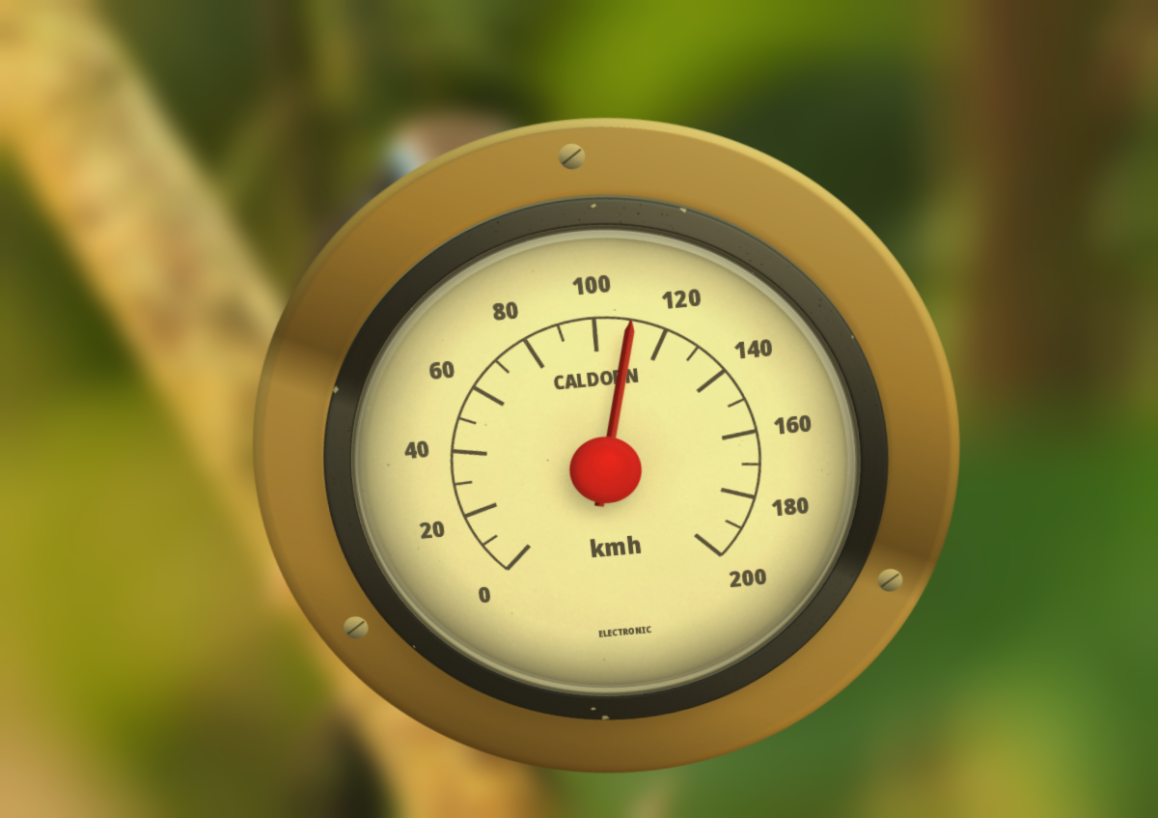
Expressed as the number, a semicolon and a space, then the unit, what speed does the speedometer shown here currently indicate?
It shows 110; km/h
